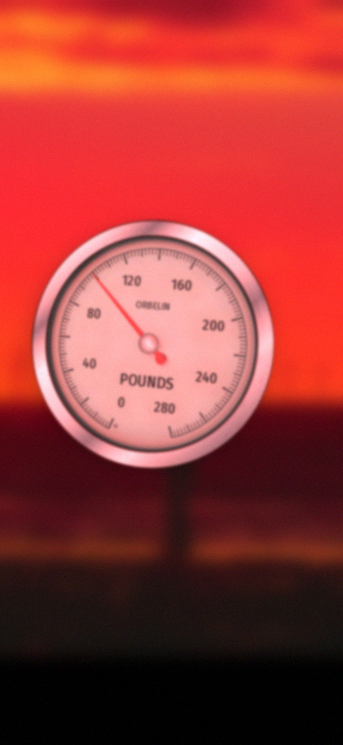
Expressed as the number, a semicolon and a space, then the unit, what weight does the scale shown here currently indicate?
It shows 100; lb
